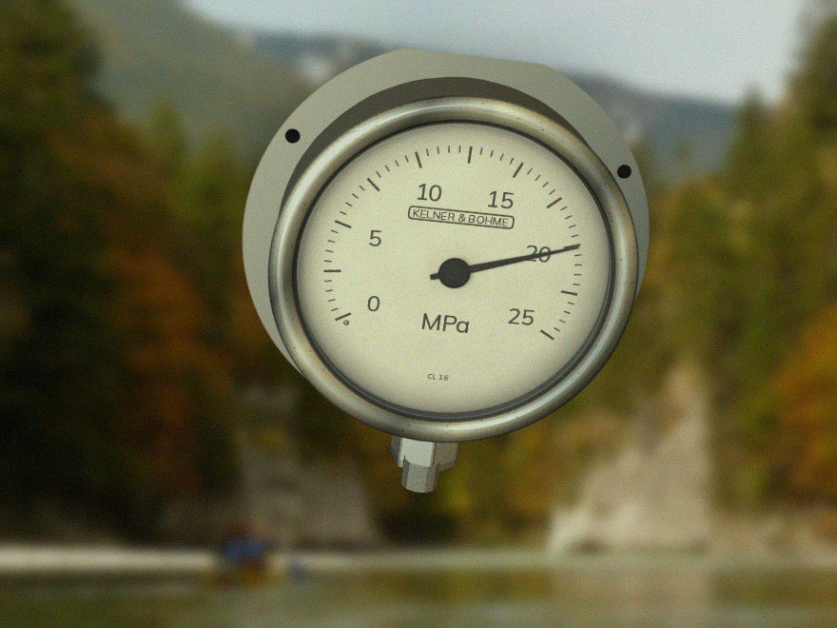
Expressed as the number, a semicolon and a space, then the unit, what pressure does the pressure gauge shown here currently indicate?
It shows 20; MPa
